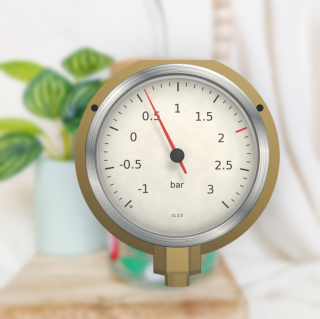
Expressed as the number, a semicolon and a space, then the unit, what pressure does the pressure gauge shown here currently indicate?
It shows 0.6; bar
